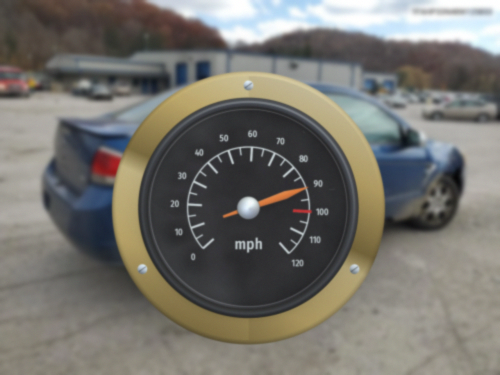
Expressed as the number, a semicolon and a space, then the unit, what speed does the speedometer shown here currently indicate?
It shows 90; mph
